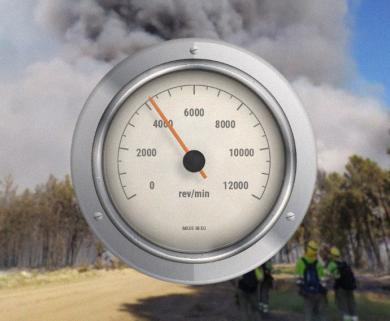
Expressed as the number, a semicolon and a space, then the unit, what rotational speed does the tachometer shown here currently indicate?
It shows 4250; rpm
